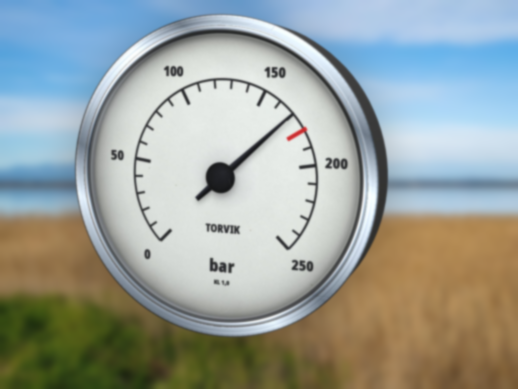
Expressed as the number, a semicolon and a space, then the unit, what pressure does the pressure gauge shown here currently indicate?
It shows 170; bar
